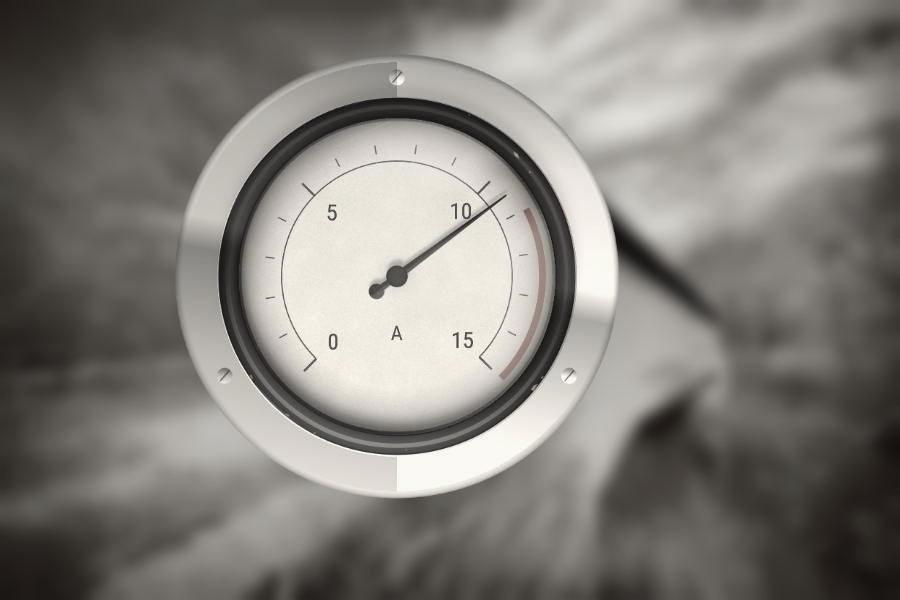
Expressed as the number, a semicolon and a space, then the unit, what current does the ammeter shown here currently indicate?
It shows 10.5; A
